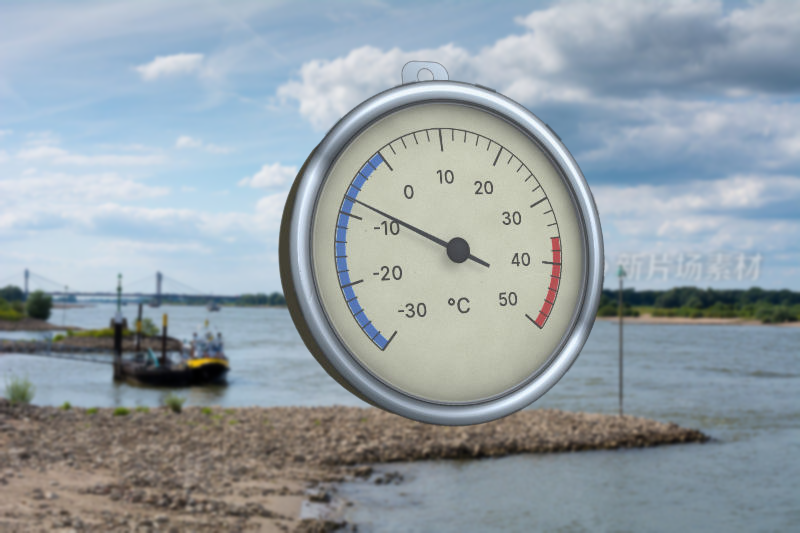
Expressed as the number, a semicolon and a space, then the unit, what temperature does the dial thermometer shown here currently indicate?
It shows -8; °C
